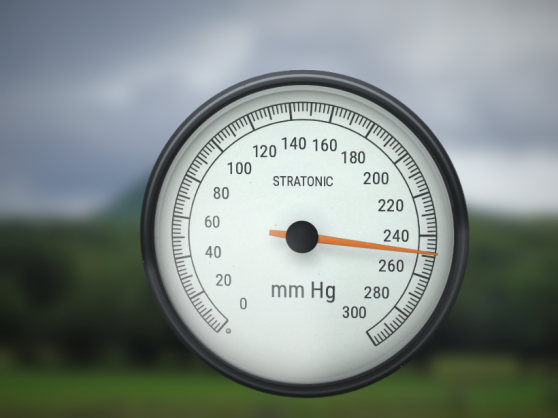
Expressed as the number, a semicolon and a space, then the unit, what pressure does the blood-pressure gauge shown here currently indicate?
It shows 248; mmHg
